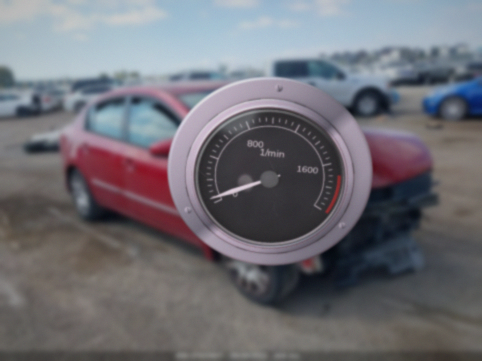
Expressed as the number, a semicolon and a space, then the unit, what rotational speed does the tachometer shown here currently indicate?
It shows 50; rpm
